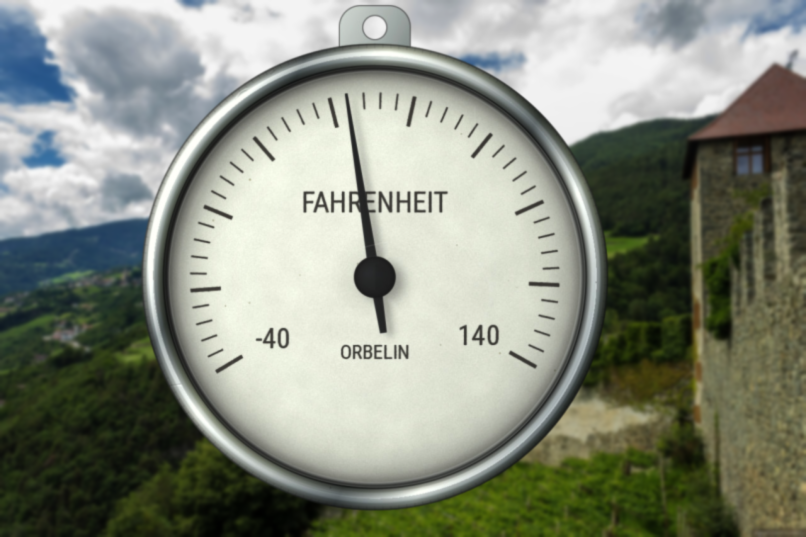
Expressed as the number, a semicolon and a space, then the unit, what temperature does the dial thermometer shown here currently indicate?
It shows 44; °F
